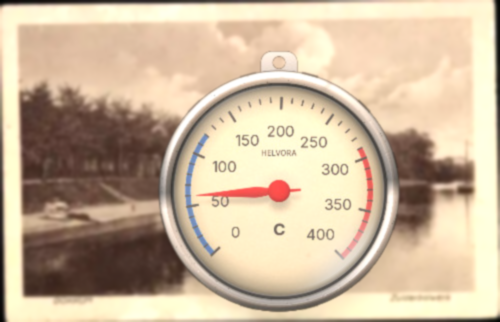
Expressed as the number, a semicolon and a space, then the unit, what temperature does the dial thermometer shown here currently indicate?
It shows 60; °C
